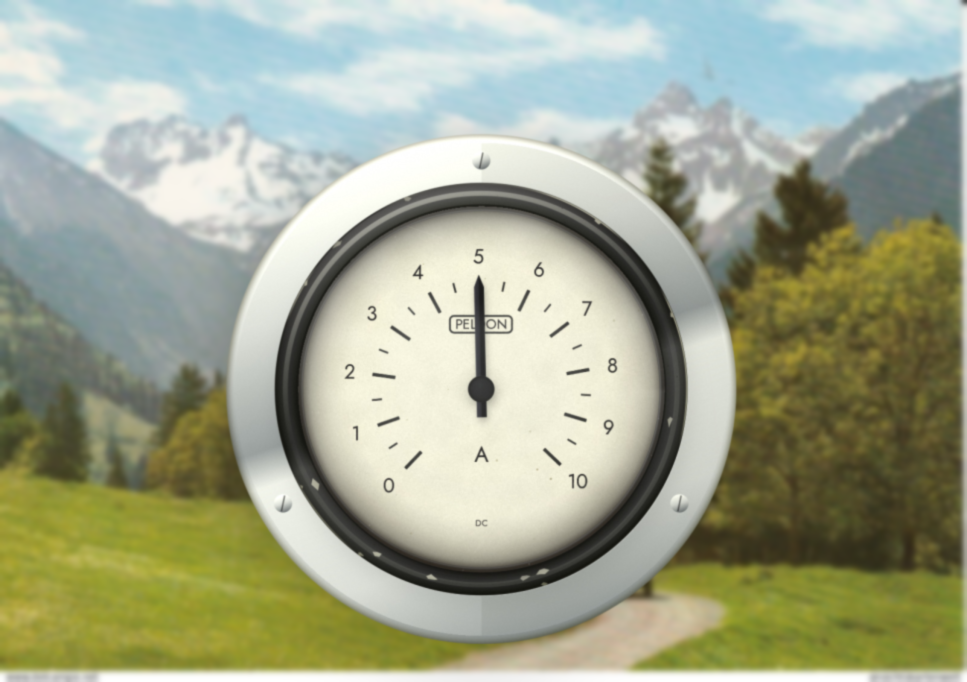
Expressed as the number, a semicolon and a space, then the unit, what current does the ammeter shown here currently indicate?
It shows 5; A
